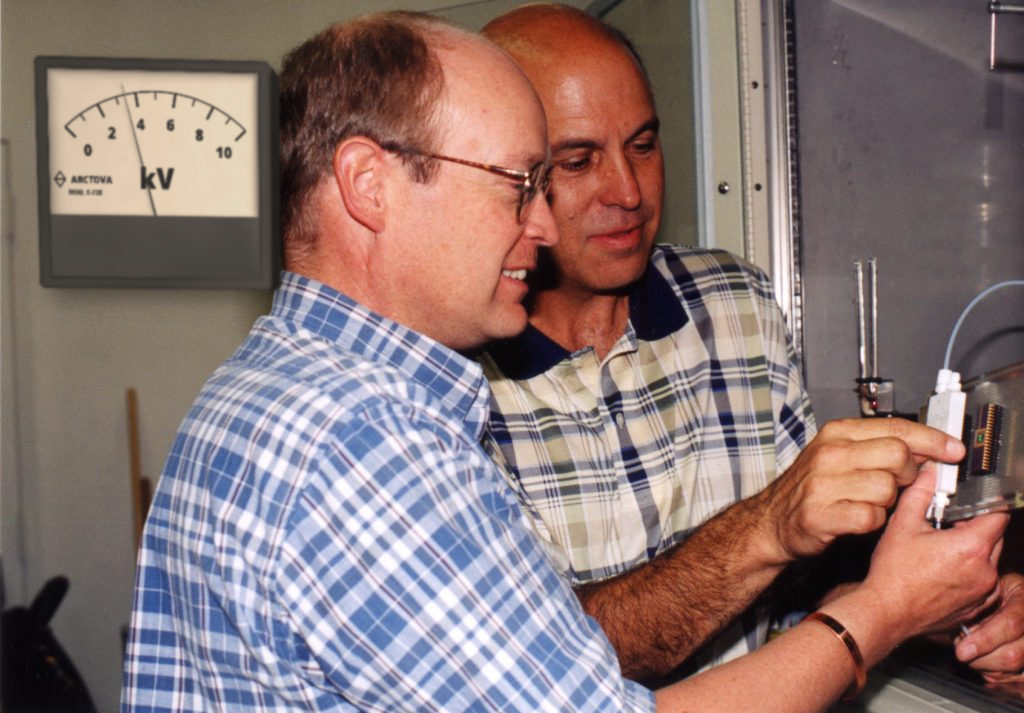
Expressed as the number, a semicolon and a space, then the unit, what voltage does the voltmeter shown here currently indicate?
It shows 3.5; kV
